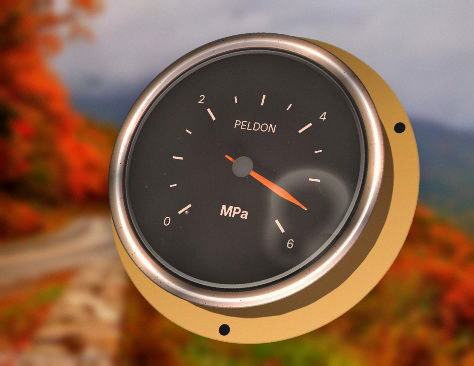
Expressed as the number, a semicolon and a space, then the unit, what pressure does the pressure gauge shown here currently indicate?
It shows 5.5; MPa
